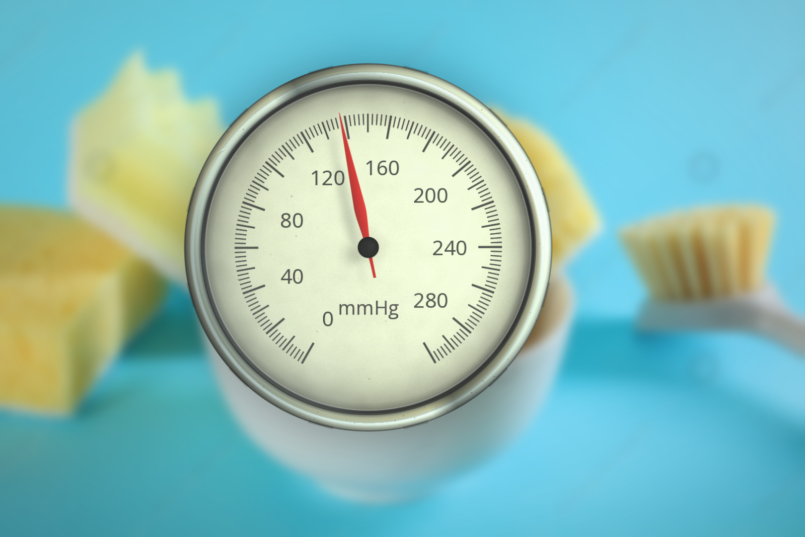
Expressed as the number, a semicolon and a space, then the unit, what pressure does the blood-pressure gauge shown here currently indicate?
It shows 138; mmHg
